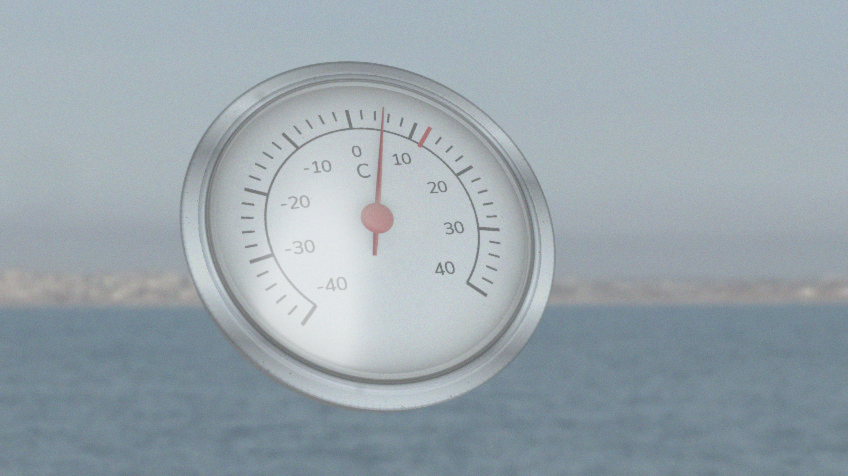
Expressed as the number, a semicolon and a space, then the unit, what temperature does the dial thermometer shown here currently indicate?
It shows 5; °C
